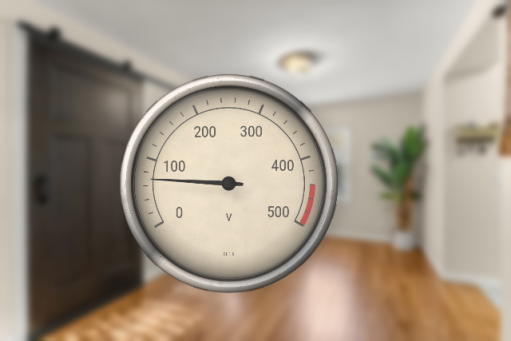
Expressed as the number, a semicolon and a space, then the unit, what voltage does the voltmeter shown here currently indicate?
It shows 70; V
